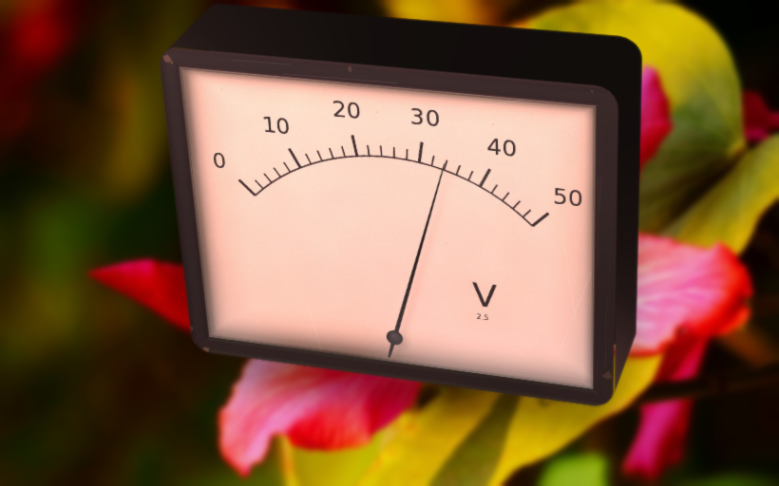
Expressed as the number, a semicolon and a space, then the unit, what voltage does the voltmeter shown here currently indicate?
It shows 34; V
